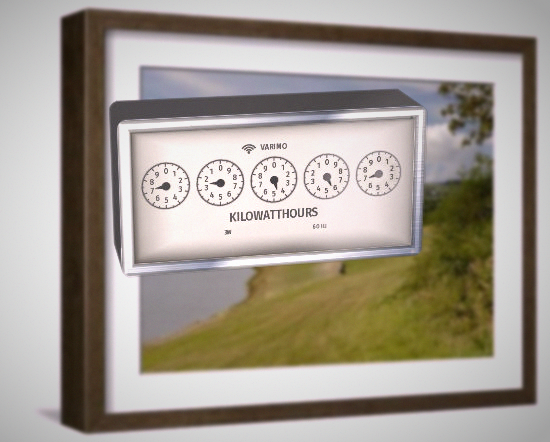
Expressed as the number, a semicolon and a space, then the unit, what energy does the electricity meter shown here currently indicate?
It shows 72457; kWh
